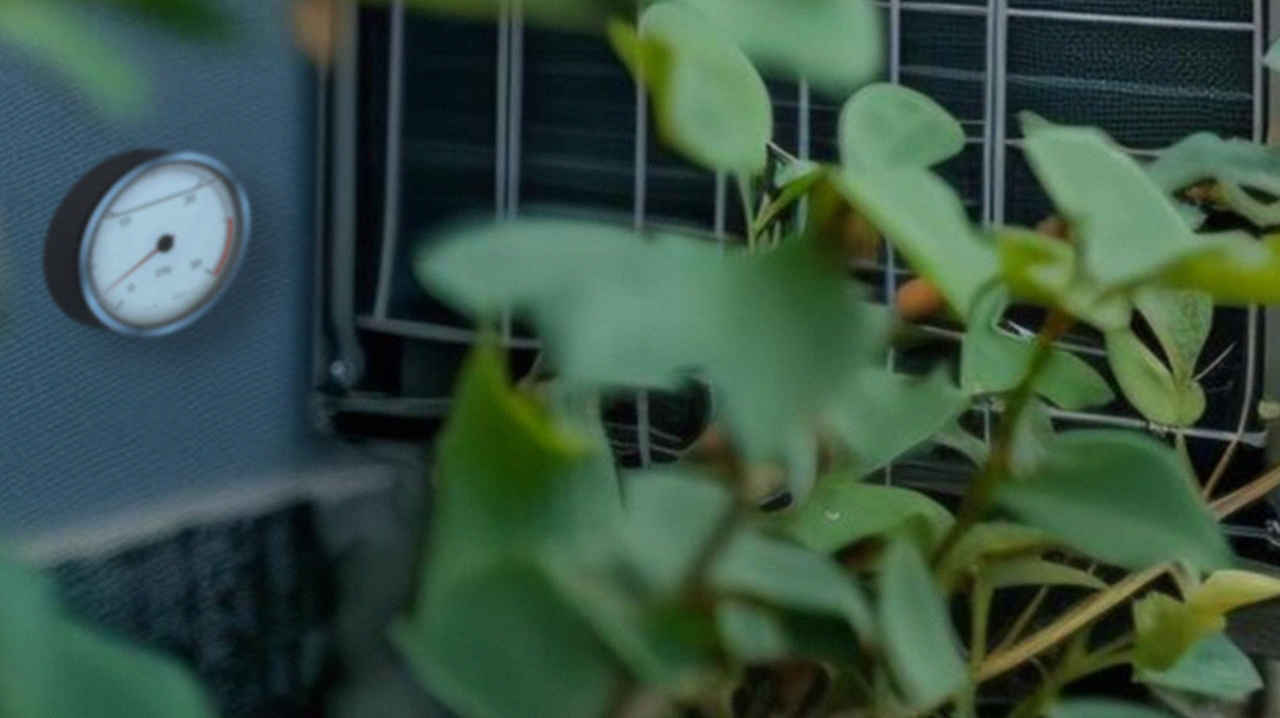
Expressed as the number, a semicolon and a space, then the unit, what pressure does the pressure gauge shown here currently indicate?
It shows 2.5; psi
